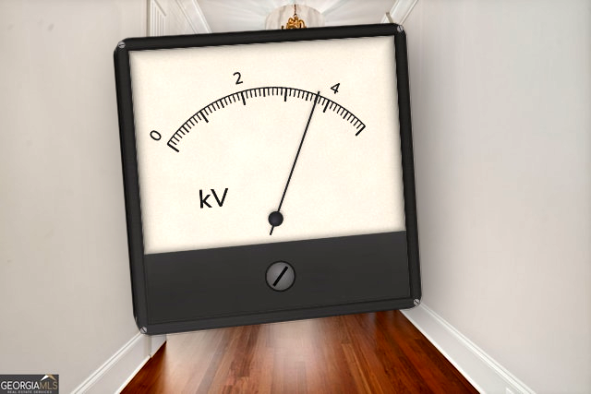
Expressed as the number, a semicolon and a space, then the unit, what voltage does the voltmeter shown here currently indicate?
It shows 3.7; kV
